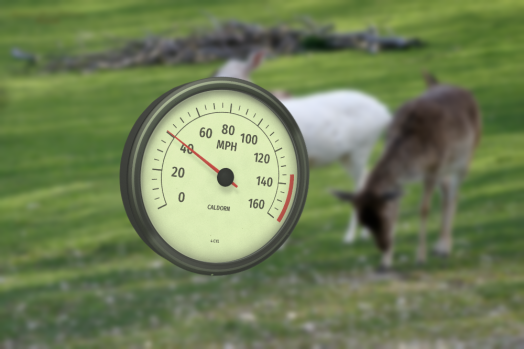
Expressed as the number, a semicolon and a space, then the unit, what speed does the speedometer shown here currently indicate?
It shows 40; mph
